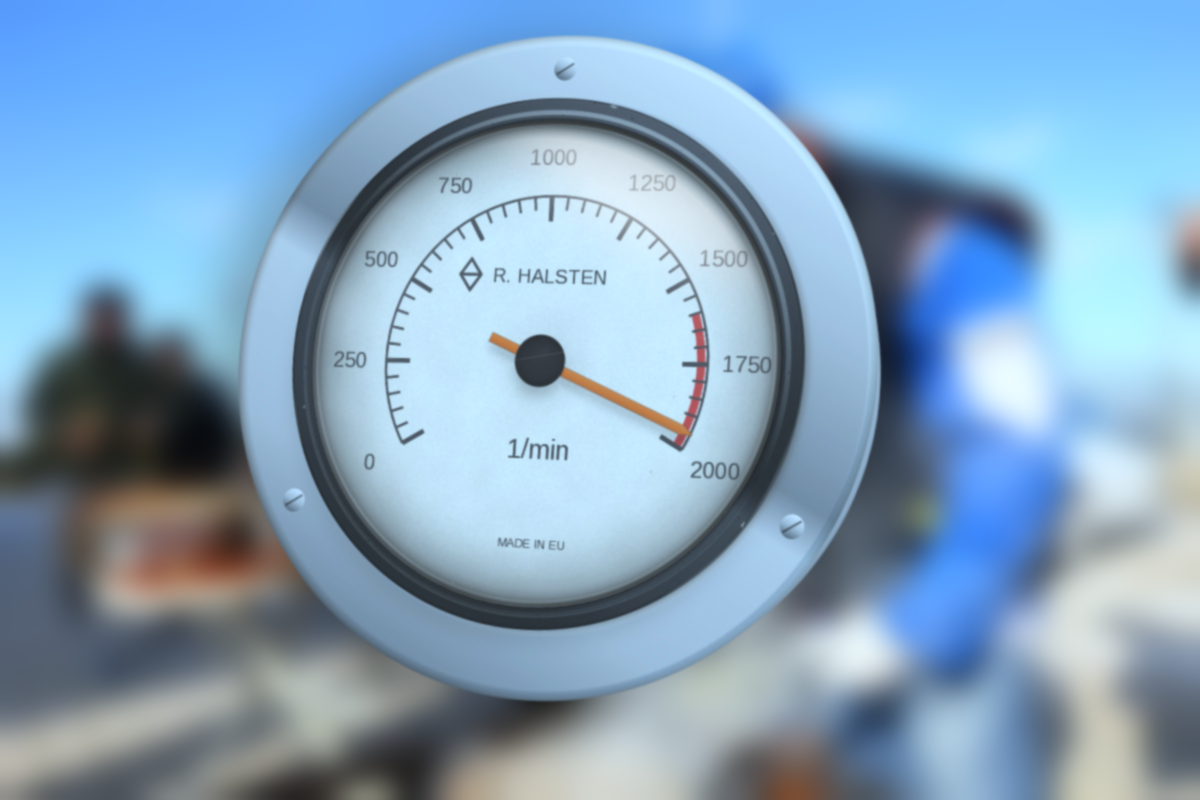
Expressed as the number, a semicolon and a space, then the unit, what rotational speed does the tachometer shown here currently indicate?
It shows 1950; rpm
